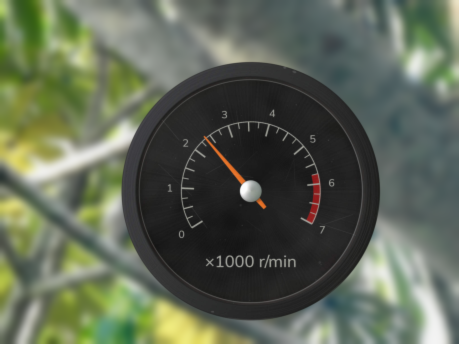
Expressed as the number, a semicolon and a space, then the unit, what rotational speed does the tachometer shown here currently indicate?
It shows 2375; rpm
